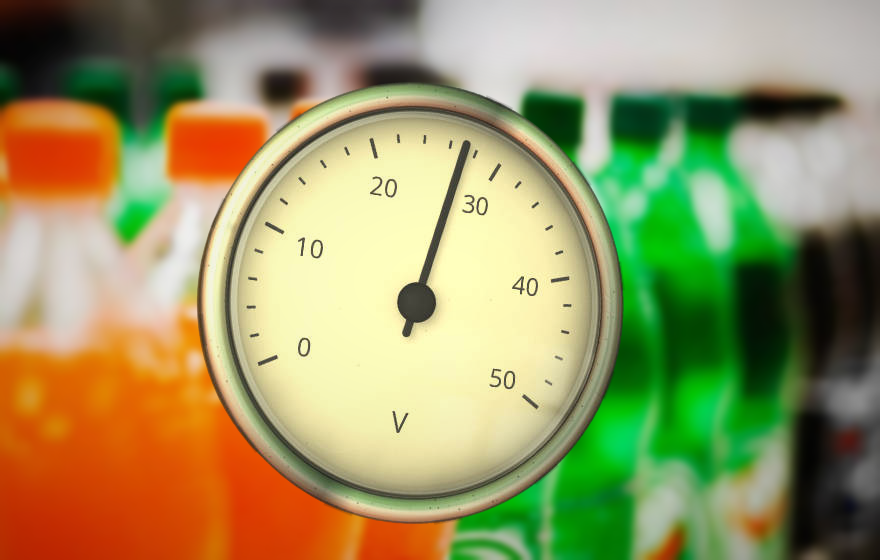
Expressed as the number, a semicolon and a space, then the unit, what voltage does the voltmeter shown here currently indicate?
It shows 27; V
